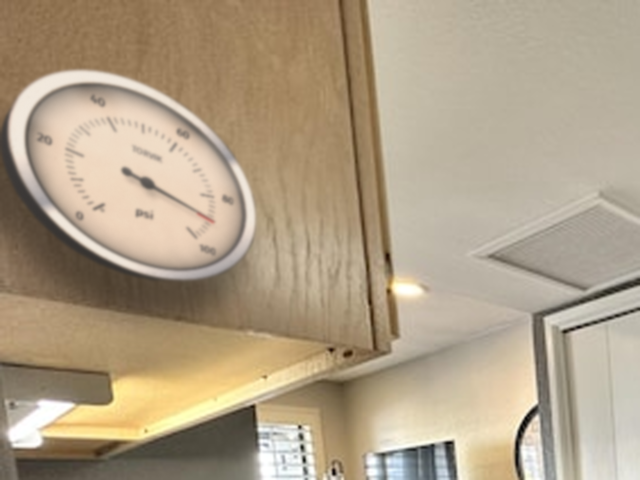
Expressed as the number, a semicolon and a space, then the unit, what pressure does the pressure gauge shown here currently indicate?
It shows 90; psi
